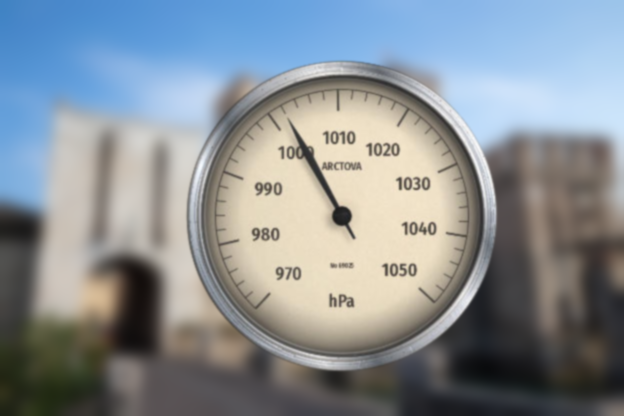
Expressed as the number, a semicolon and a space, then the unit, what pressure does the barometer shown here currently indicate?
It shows 1002; hPa
